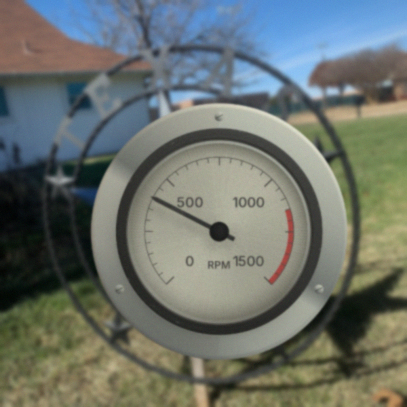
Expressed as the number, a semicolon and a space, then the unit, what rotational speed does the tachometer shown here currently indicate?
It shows 400; rpm
